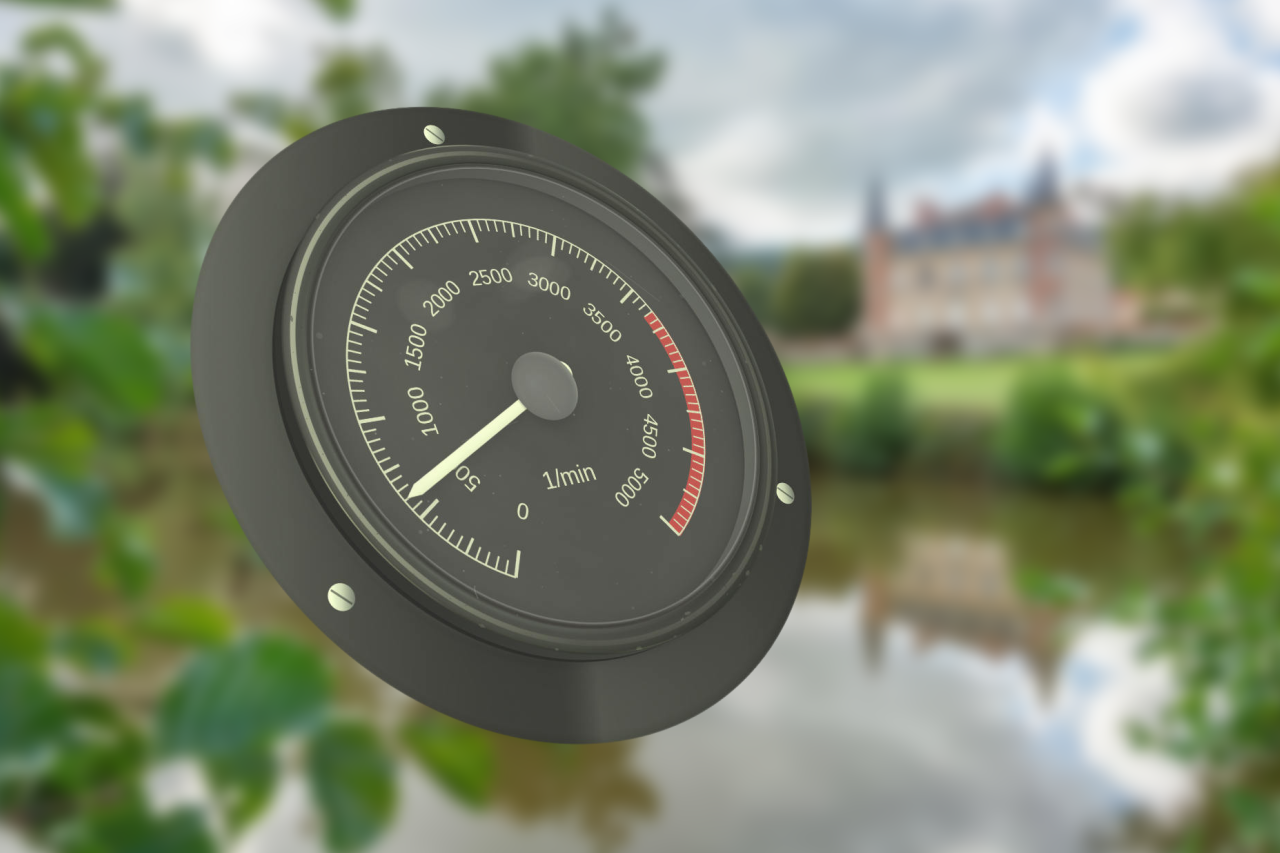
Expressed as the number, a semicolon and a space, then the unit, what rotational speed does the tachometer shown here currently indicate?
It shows 600; rpm
